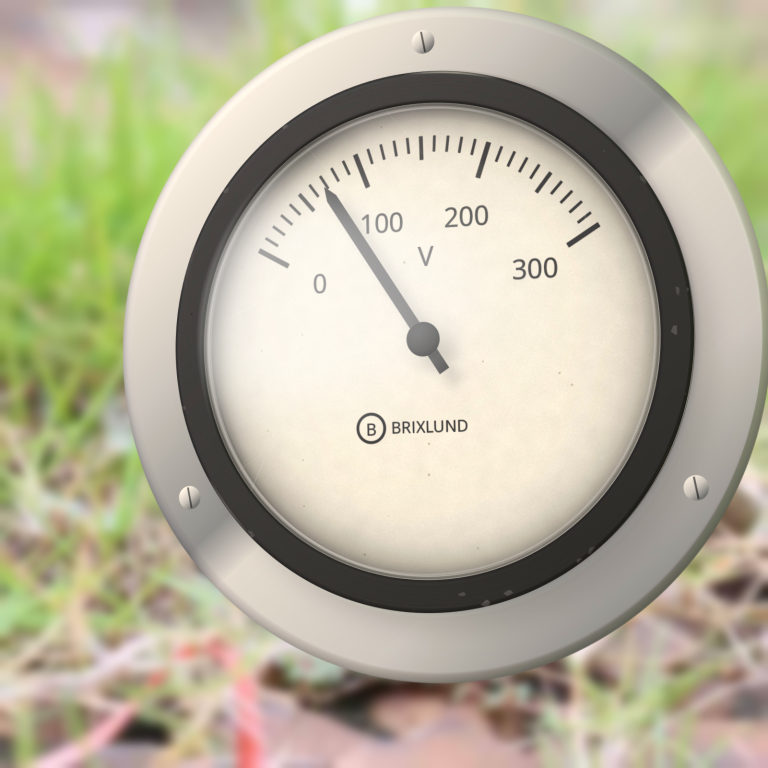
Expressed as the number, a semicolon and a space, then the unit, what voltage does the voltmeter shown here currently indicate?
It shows 70; V
